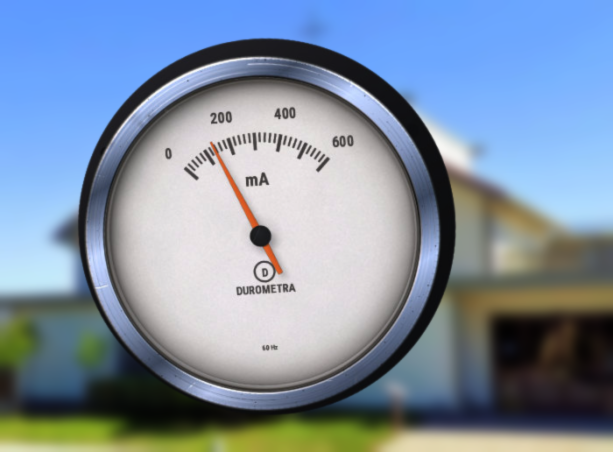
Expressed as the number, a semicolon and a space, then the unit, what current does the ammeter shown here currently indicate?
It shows 140; mA
